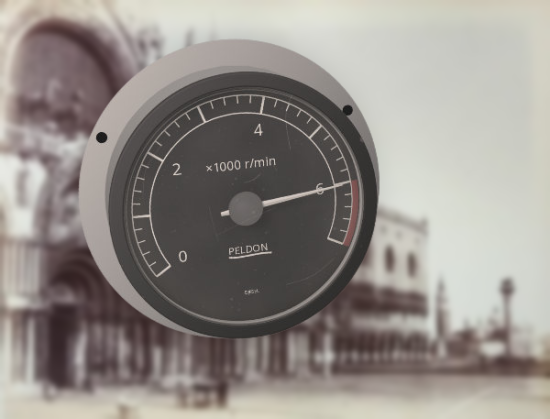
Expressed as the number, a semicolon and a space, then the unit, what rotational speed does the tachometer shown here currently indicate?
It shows 6000; rpm
